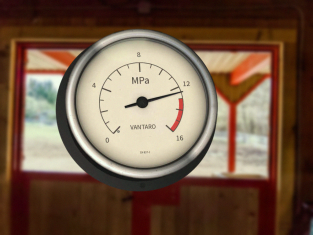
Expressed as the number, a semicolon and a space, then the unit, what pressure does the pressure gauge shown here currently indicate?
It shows 12.5; MPa
